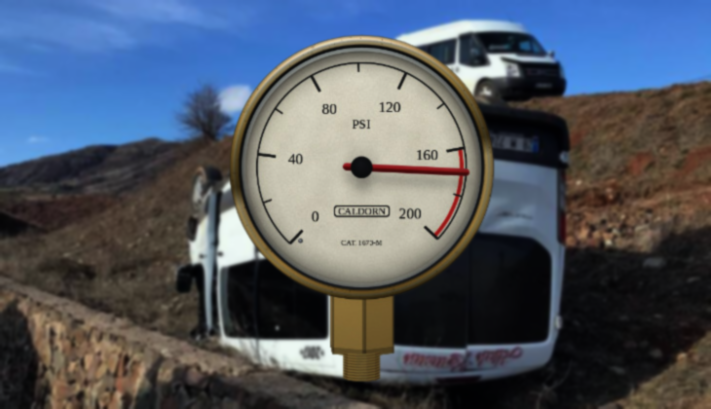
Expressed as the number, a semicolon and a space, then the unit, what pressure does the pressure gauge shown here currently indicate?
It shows 170; psi
